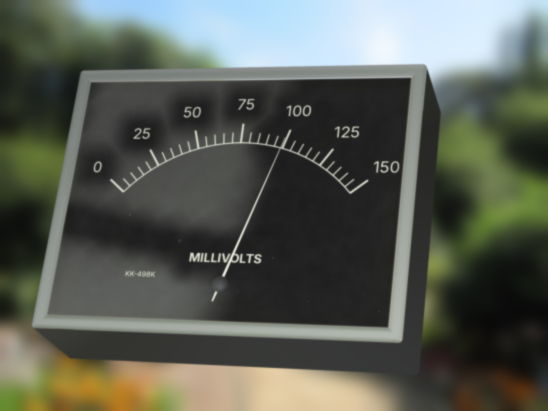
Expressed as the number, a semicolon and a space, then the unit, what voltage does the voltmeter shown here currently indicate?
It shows 100; mV
